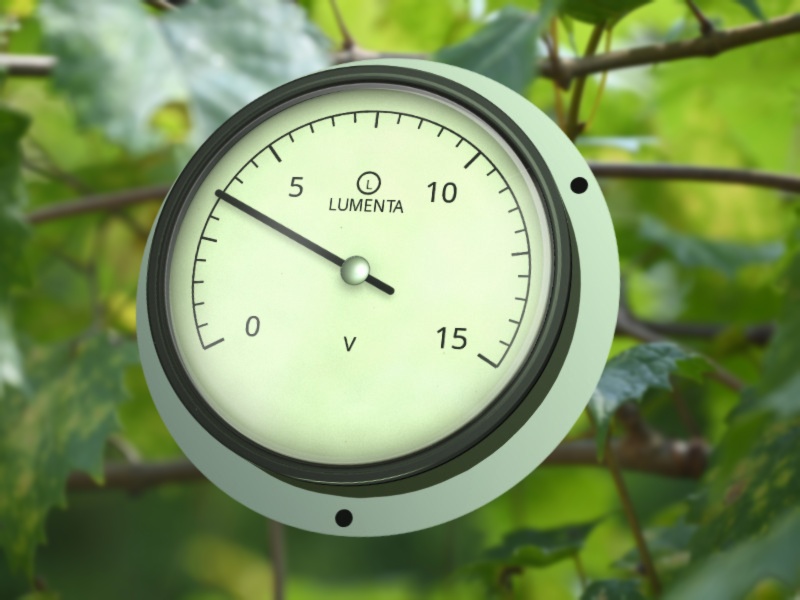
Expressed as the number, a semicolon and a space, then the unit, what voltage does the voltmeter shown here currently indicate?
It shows 3.5; V
